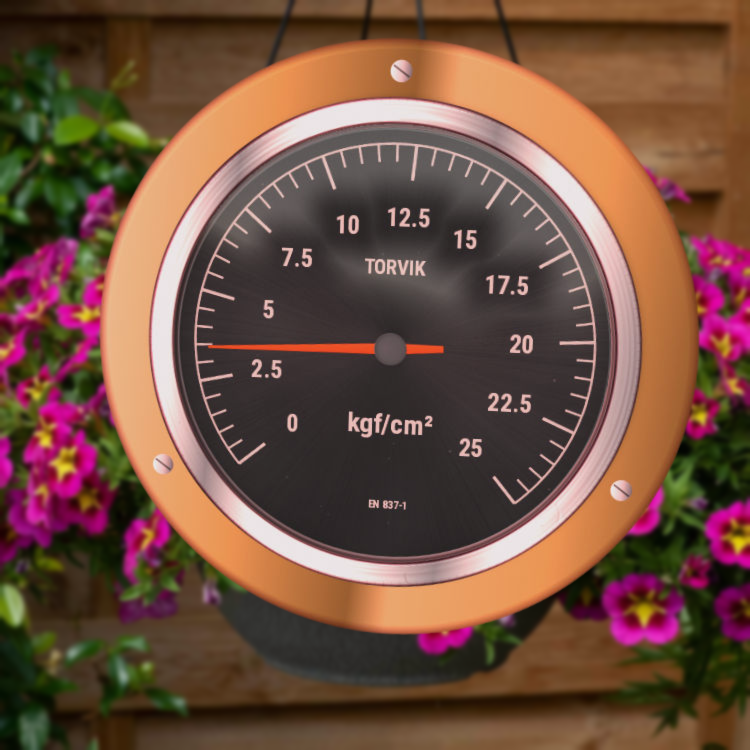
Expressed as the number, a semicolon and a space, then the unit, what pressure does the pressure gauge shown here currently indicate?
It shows 3.5; kg/cm²
